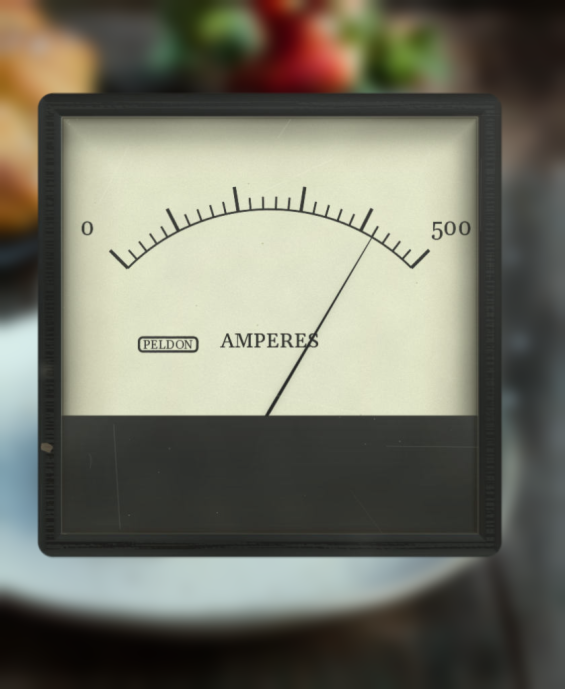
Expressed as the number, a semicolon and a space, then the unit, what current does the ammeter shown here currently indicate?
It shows 420; A
